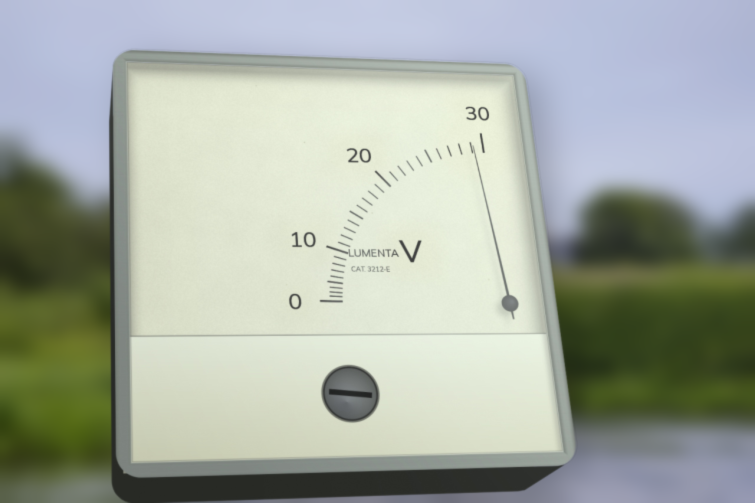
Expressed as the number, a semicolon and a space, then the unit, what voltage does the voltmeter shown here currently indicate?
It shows 29; V
